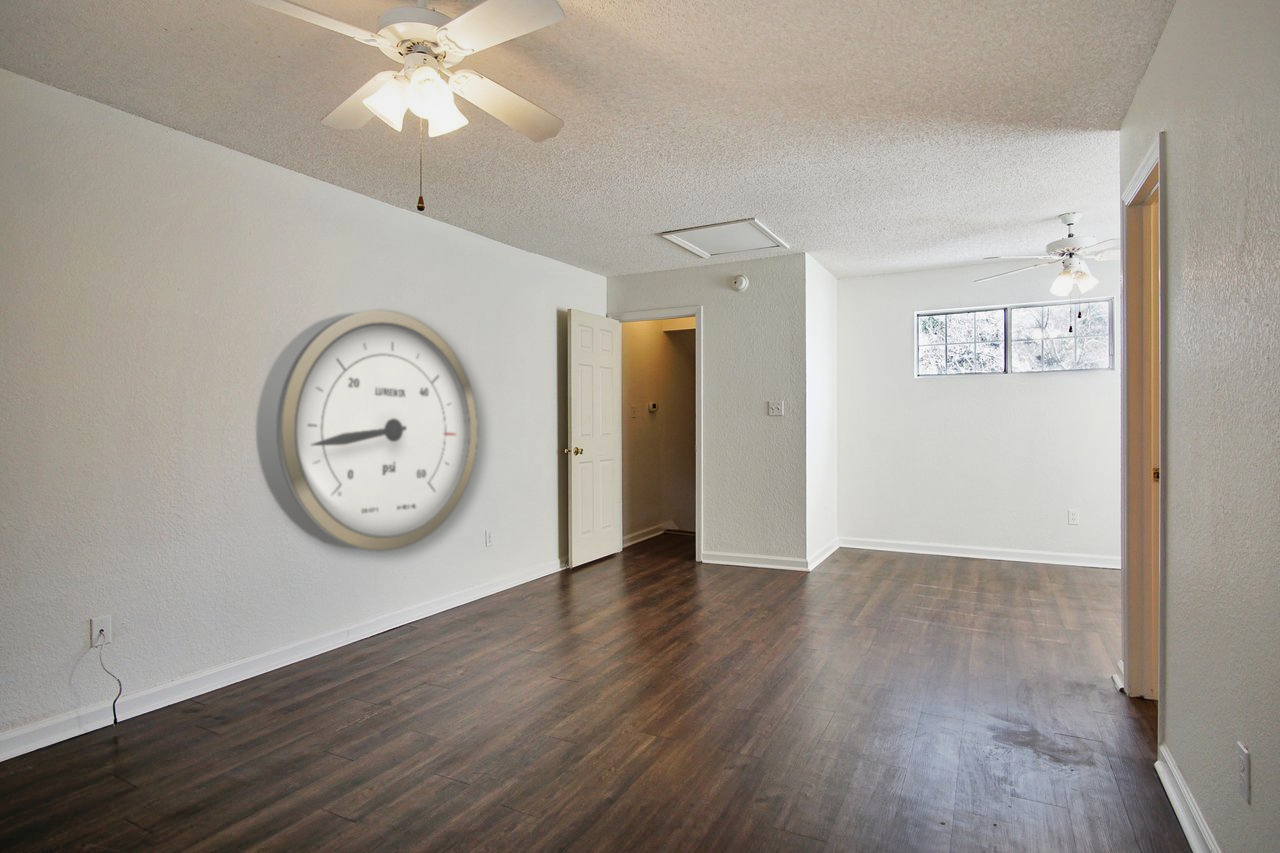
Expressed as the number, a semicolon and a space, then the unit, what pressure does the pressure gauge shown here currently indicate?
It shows 7.5; psi
